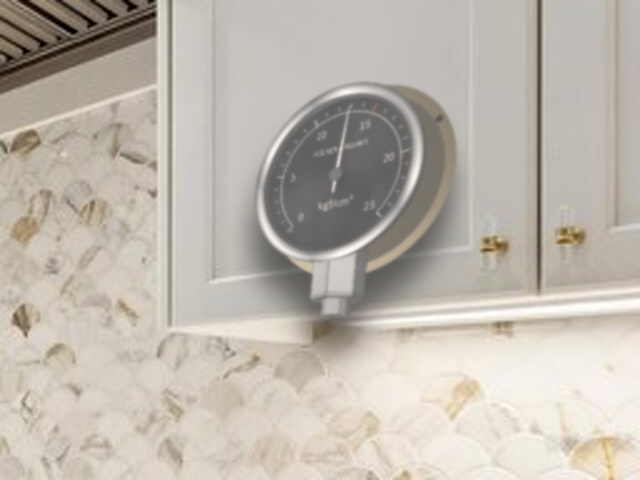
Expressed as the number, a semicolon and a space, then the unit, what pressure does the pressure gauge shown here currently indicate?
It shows 13; kg/cm²
